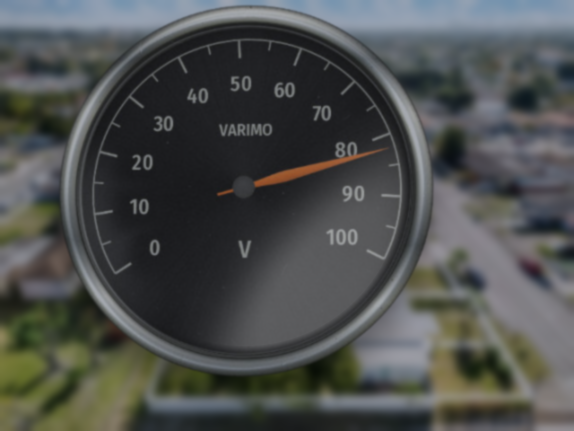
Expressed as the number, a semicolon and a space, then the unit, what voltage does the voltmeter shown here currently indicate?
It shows 82.5; V
